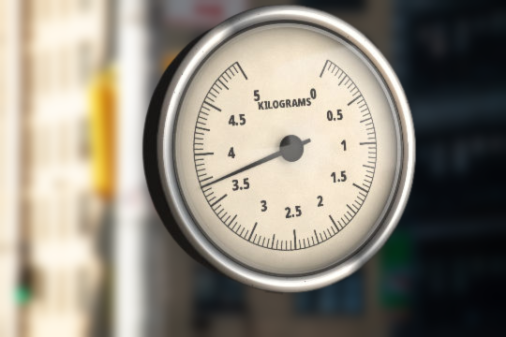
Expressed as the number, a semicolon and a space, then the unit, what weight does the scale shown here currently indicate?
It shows 3.7; kg
